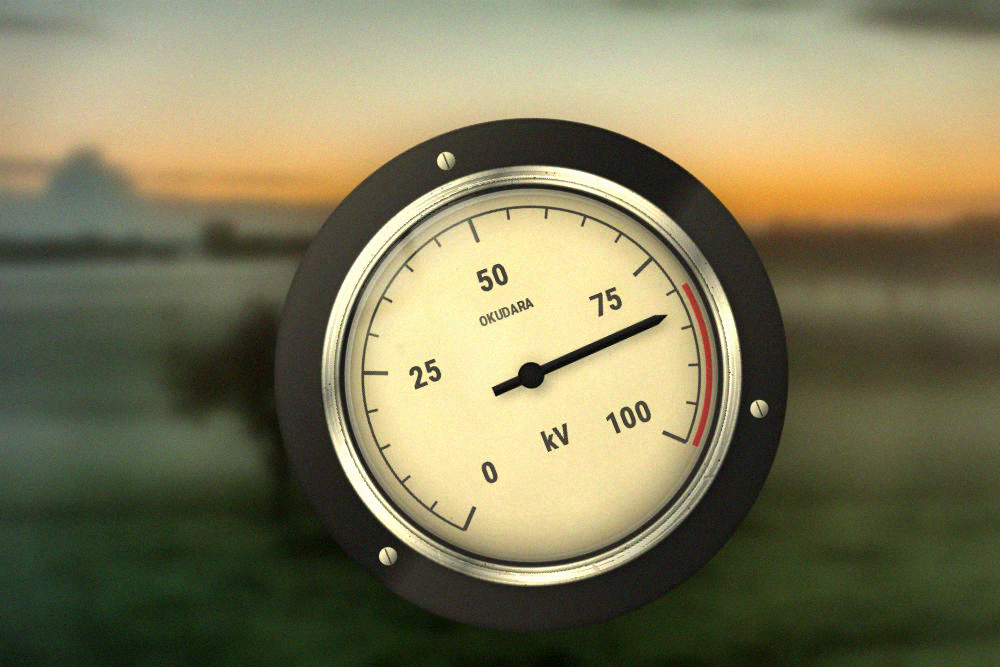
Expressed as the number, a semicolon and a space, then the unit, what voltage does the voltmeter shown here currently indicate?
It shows 82.5; kV
